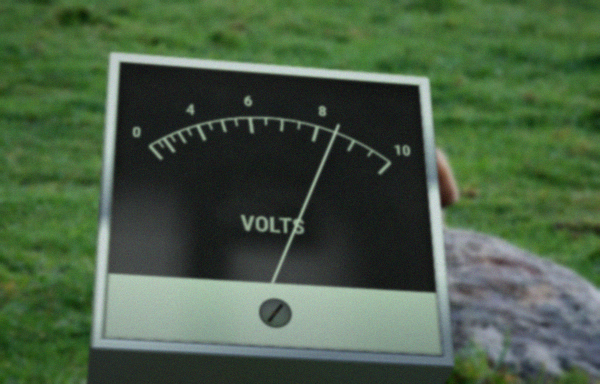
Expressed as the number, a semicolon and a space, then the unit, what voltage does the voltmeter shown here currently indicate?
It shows 8.5; V
